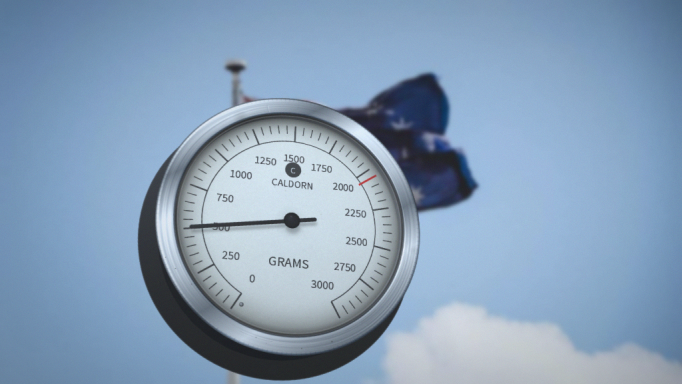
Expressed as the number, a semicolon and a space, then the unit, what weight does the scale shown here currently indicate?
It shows 500; g
